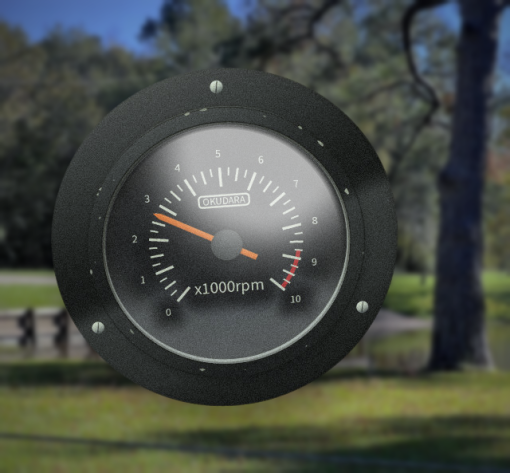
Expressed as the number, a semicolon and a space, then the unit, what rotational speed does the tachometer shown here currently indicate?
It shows 2750; rpm
